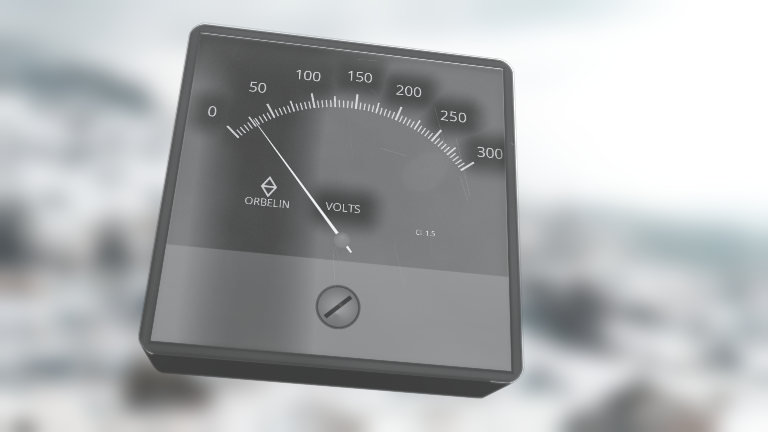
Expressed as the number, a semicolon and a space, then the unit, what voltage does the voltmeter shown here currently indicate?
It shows 25; V
